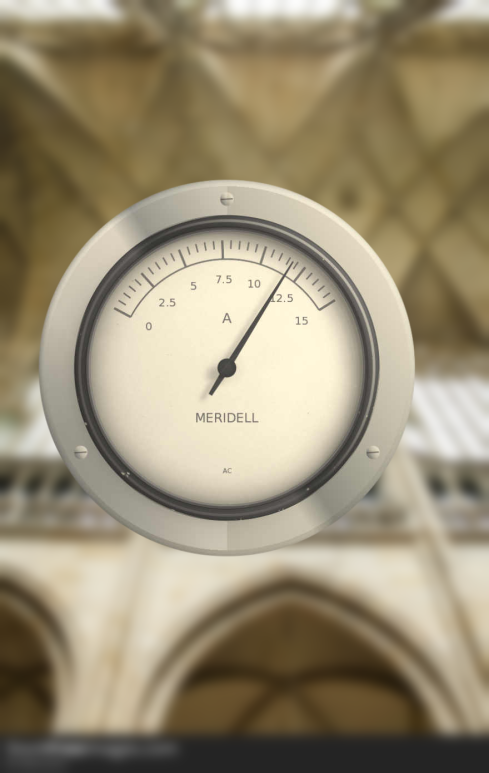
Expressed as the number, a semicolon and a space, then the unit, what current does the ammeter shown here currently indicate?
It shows 11.75; A
